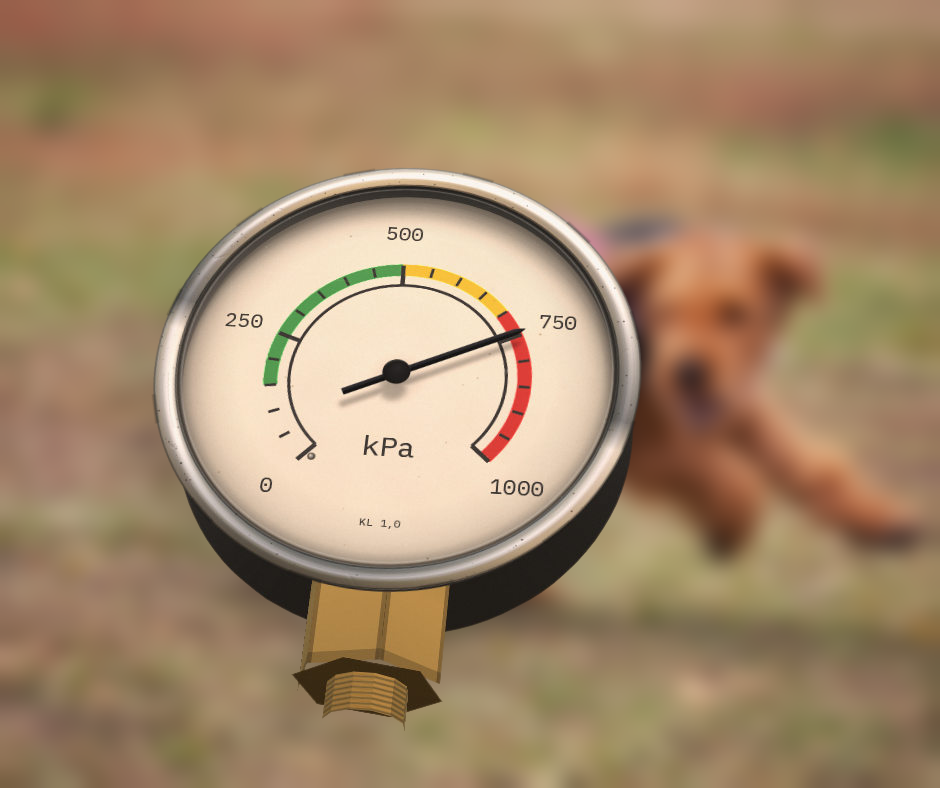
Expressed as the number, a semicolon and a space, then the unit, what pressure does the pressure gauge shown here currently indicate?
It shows 750; kPa
